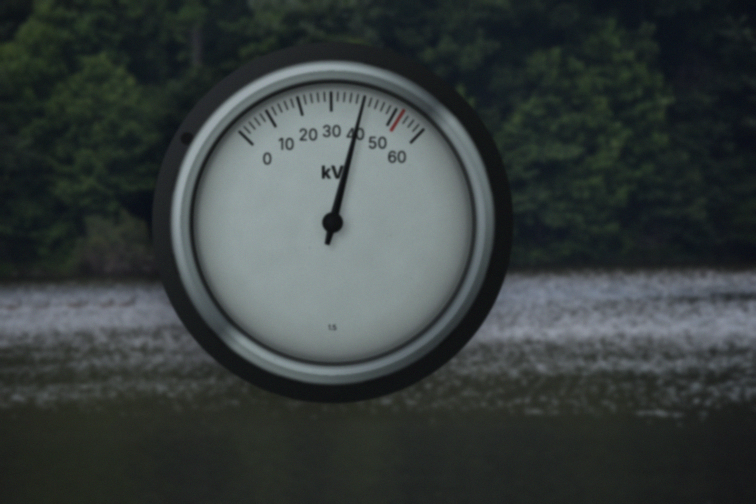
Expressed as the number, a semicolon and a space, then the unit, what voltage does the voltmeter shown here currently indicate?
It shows 40; kV
